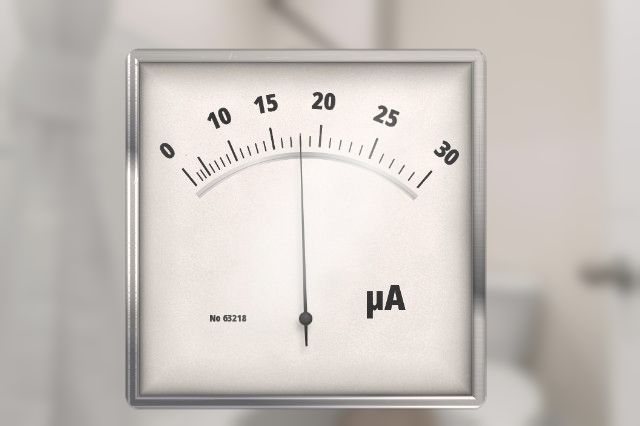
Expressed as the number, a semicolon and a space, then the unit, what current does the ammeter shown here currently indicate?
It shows 18; µA
